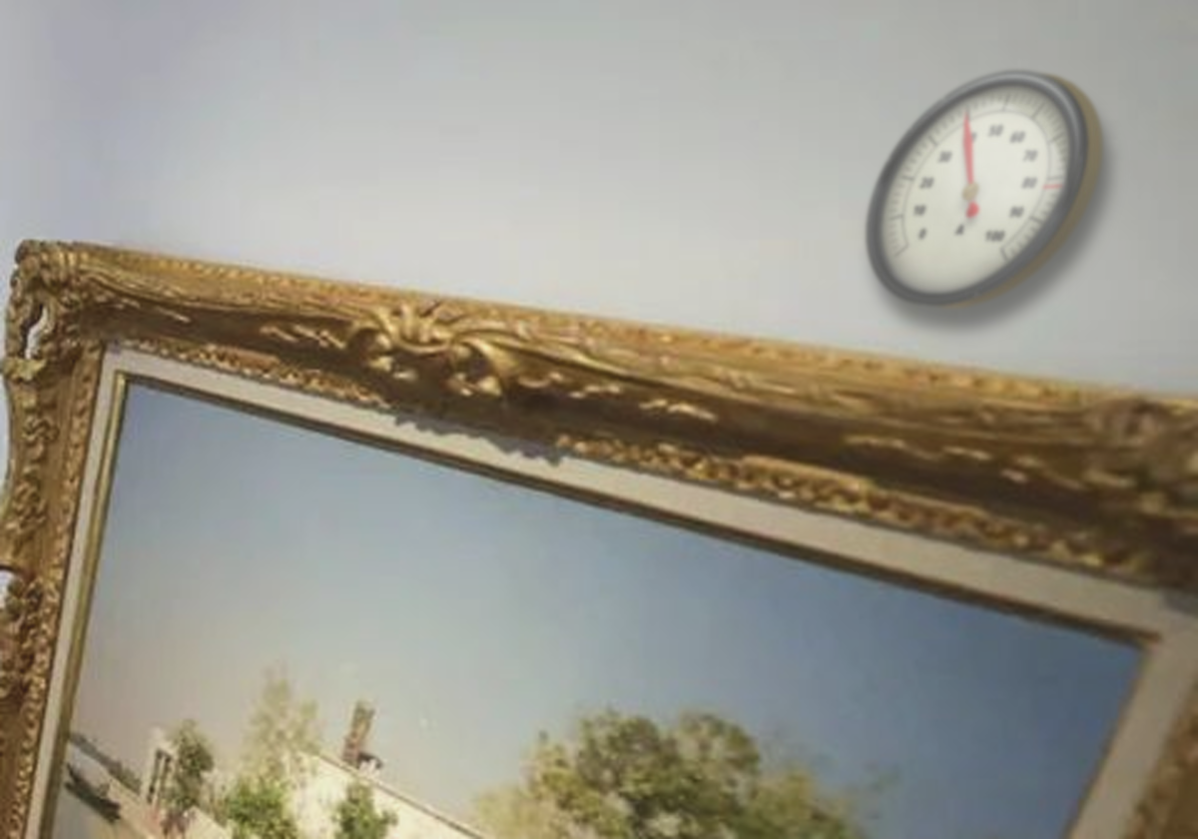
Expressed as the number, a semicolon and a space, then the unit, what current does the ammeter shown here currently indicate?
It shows 40; A
